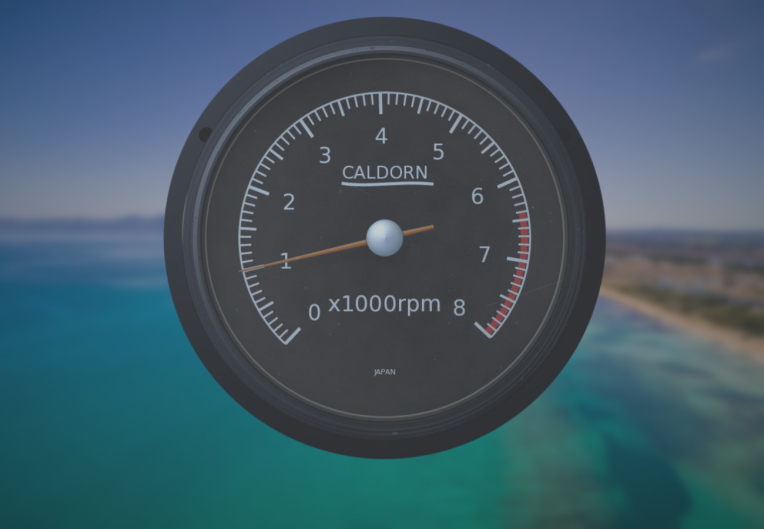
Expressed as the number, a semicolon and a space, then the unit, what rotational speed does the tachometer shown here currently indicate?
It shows 1000; rpm
